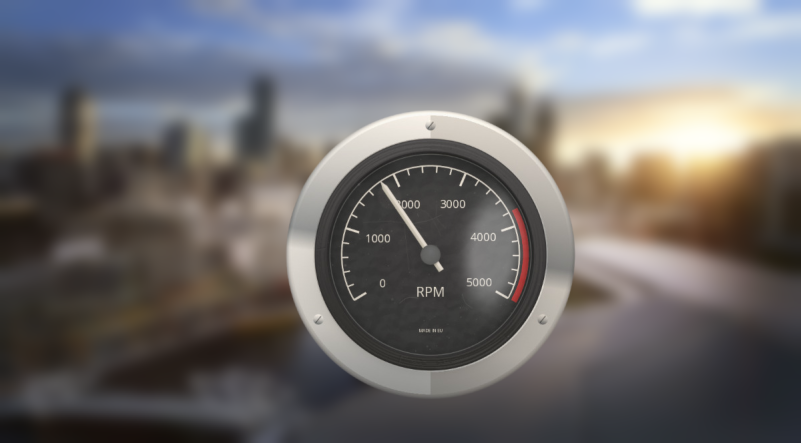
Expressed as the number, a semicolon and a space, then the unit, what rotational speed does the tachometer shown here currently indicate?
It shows 1800; rpm
